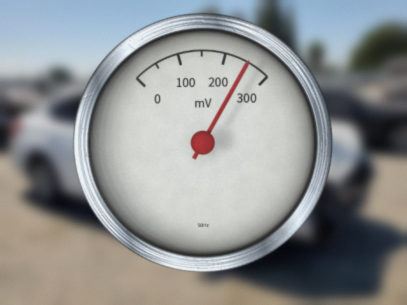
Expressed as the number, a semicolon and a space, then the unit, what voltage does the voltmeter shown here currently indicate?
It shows 250; mV
